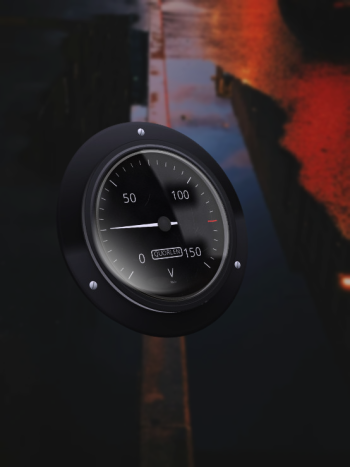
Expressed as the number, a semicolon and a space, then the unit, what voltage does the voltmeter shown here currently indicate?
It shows 25; V
